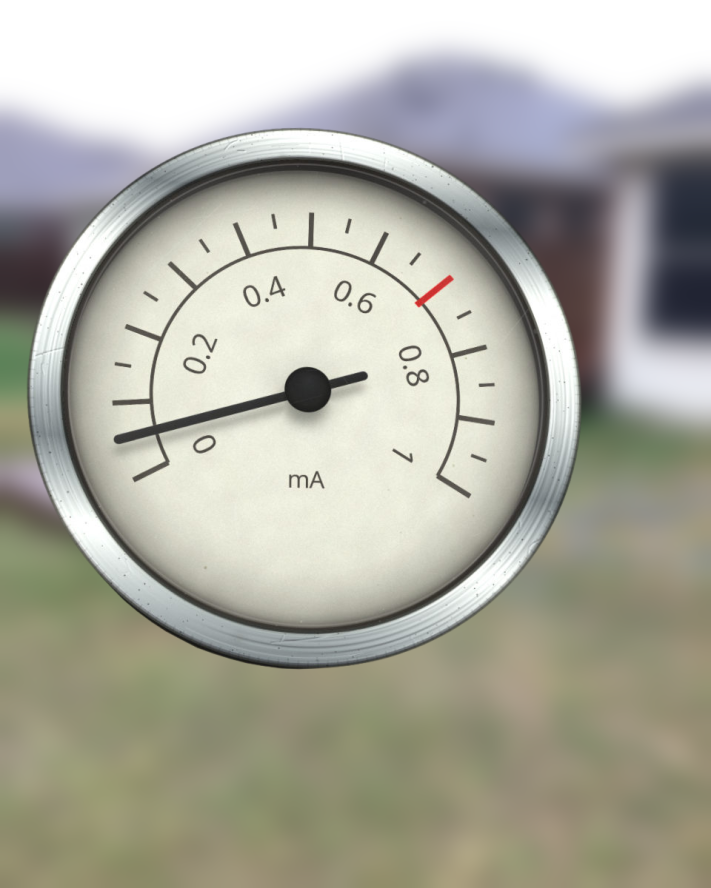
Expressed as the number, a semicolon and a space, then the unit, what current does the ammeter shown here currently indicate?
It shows 0.05; mA
